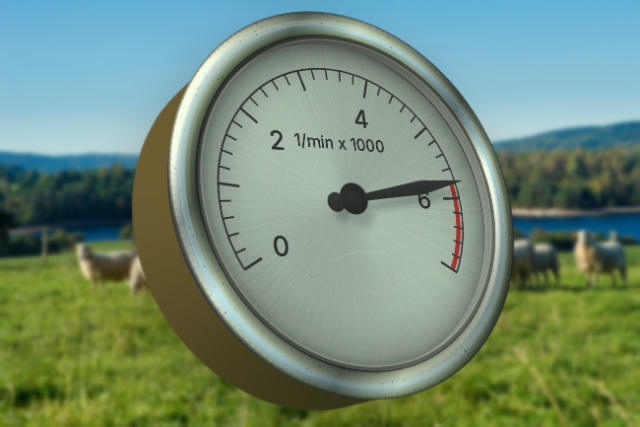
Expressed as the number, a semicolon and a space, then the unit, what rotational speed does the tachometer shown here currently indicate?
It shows 5800; rpm
